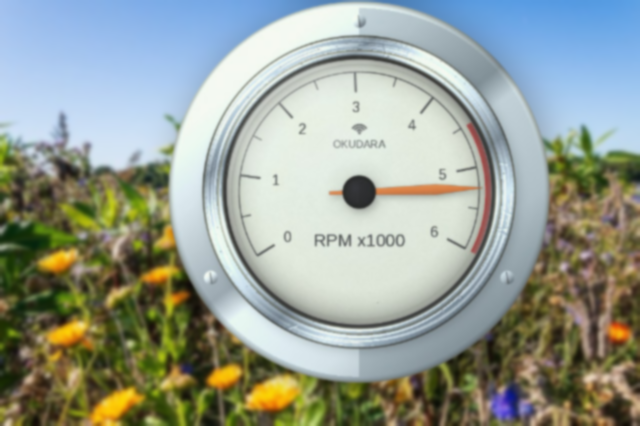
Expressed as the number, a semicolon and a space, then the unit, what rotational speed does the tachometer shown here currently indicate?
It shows 5250; rpm
